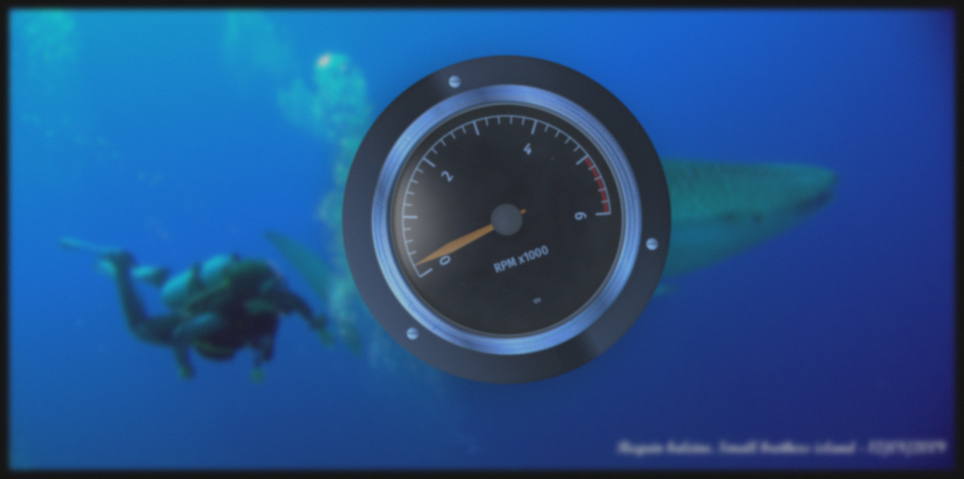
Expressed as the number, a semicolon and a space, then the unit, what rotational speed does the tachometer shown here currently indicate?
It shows 200; rpm
